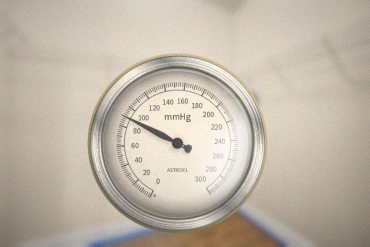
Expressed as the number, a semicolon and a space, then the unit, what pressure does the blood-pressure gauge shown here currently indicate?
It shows 90; mmHg
